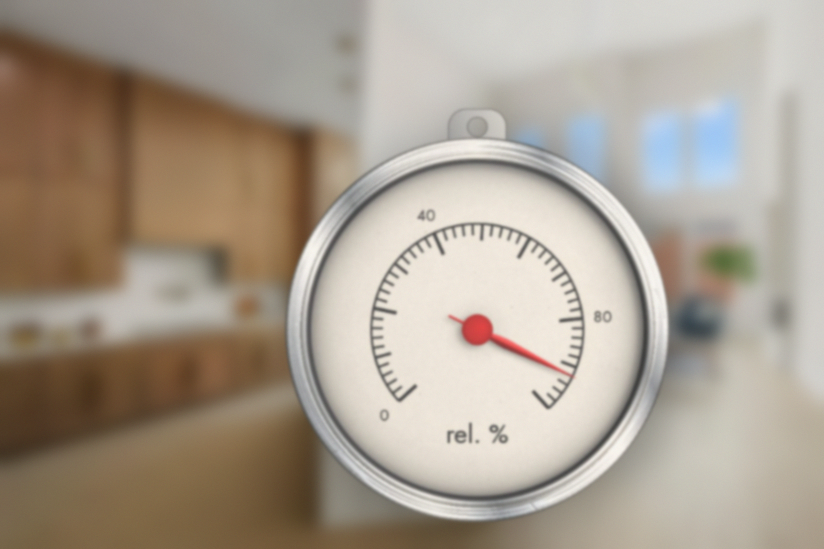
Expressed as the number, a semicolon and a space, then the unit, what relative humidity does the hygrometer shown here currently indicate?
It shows 92; %
